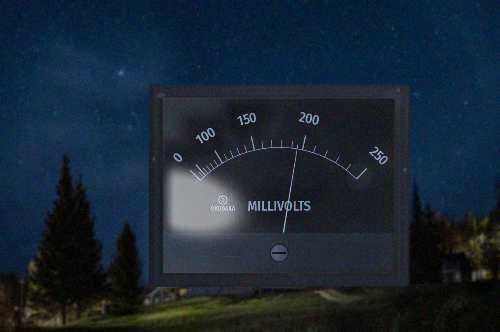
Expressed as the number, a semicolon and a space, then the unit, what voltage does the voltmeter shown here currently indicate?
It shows 195; mV
